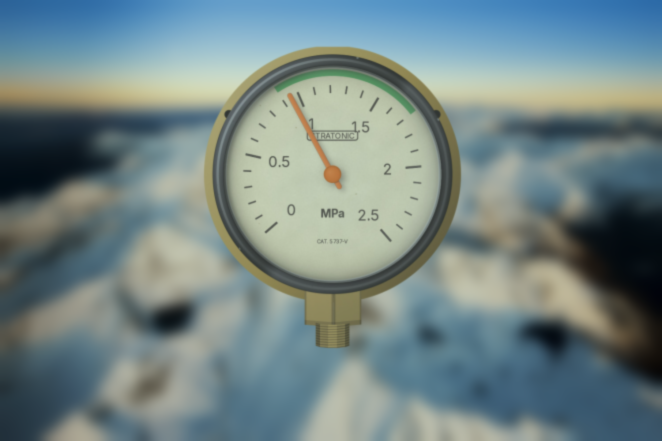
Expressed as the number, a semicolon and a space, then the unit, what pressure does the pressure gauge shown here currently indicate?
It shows 0.95; MPa
